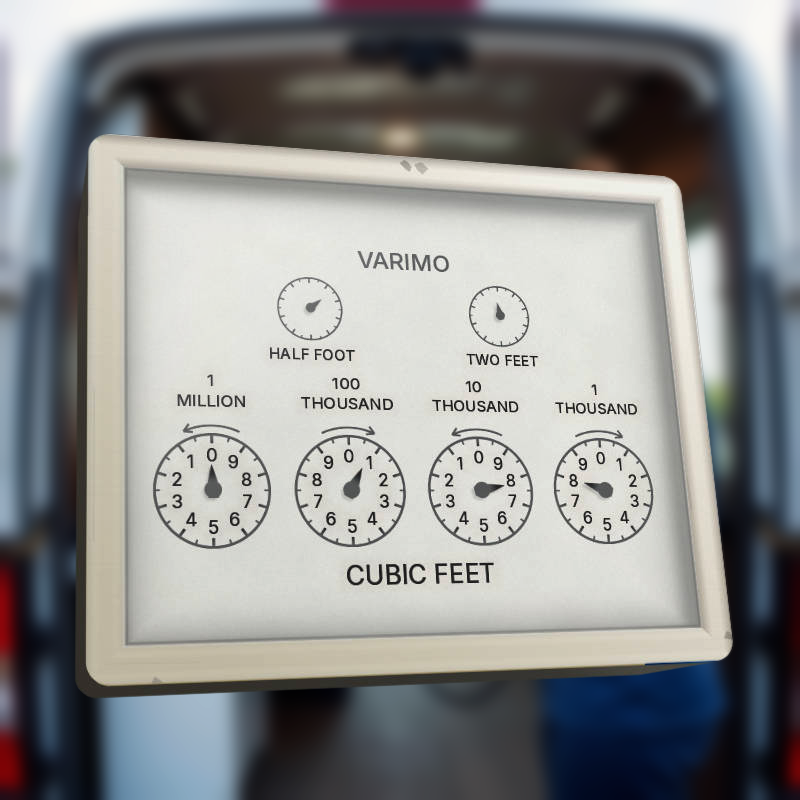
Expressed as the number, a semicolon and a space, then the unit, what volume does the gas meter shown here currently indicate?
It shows 7800; ft³
